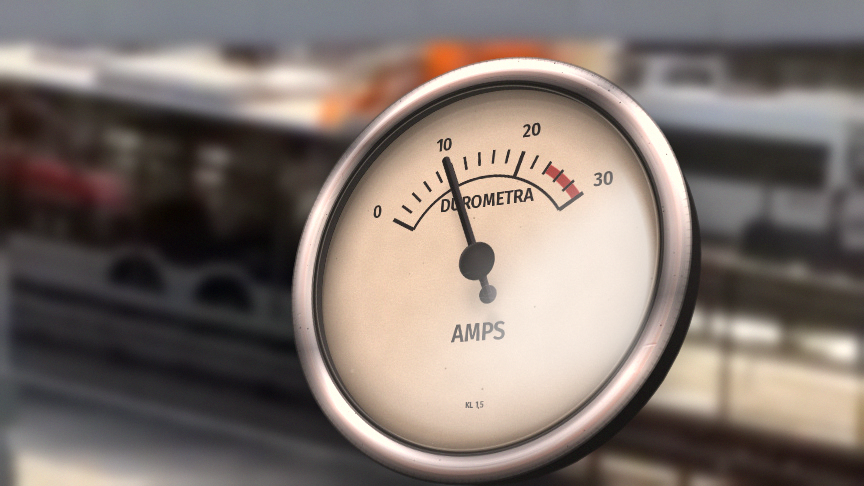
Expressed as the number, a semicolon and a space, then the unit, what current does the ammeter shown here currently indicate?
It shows 10; A
